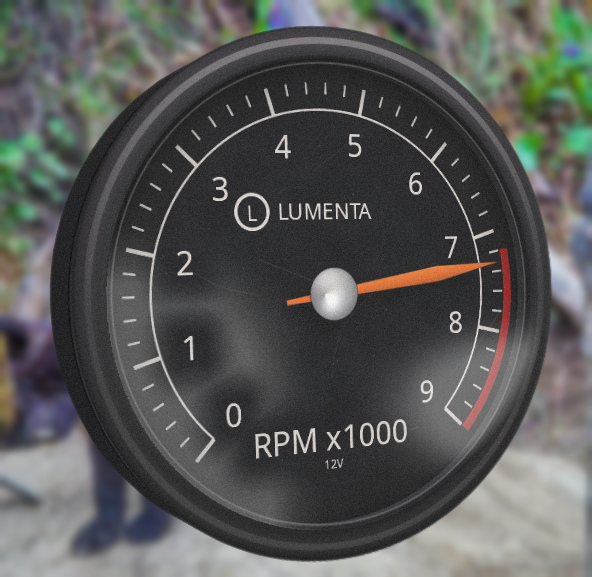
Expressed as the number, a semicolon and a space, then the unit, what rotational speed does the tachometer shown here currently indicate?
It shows 7300; rpm
